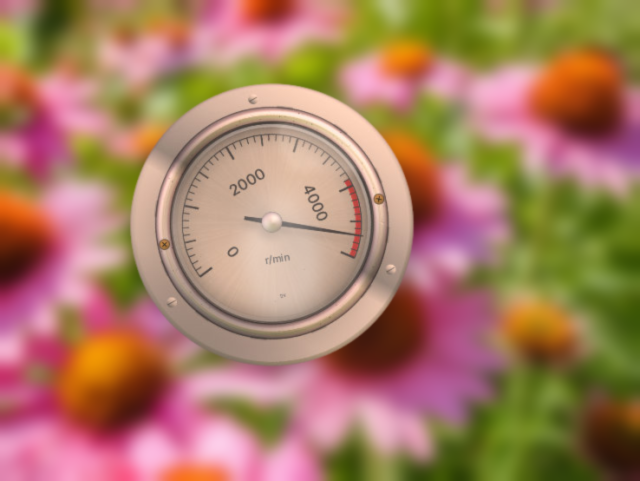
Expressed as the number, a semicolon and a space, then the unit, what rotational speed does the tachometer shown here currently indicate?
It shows 4700; rpm
